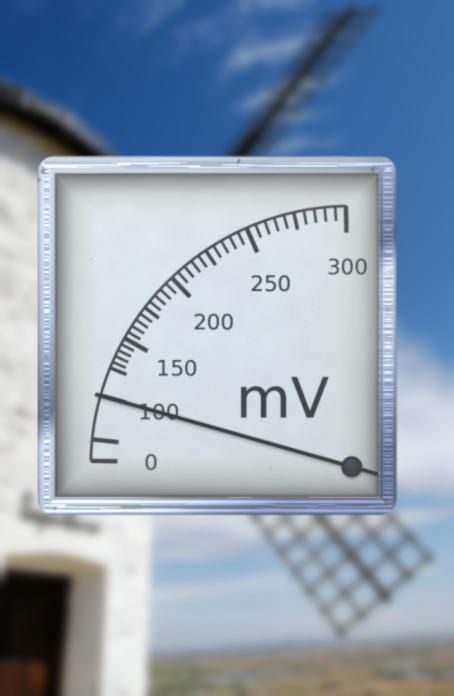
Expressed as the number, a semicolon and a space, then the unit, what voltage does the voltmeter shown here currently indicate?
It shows 100; mV
